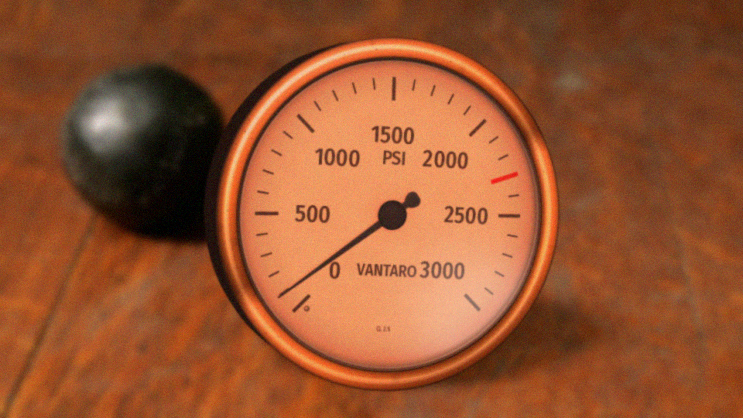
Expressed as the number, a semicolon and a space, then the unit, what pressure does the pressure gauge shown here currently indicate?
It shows 100; psi
